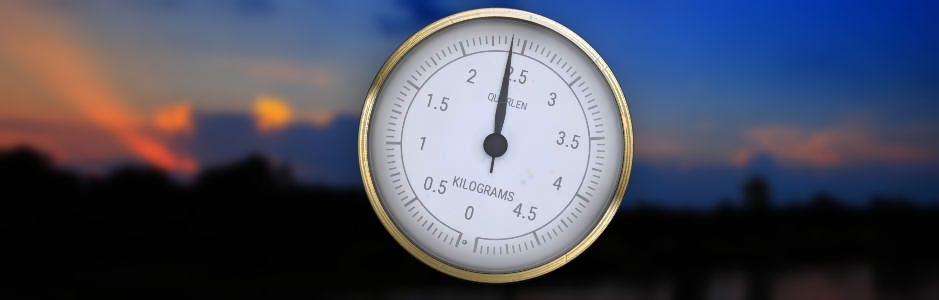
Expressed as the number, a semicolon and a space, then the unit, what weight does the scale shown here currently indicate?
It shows 2.4; kg
